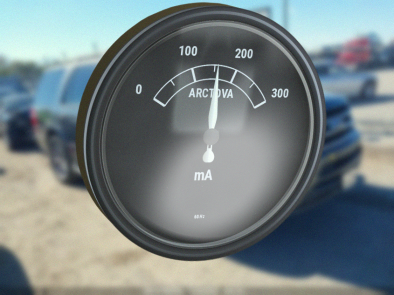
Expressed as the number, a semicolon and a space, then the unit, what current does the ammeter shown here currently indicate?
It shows 150; mA
